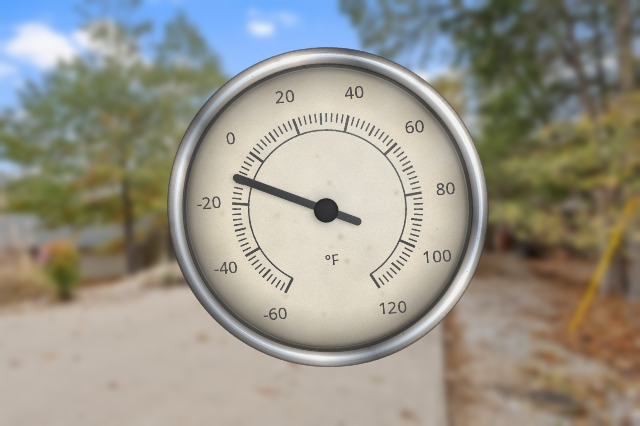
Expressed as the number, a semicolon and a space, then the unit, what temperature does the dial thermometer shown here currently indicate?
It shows -10; °F
